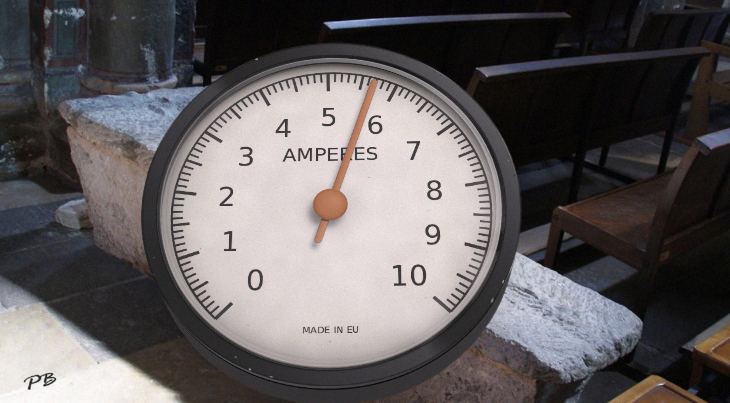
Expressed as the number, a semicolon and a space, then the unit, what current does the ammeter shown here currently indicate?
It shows 5.7; A
